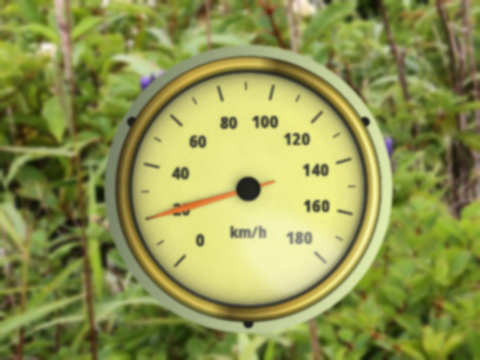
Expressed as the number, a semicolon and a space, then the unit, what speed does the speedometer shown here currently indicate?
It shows 20; km/h
